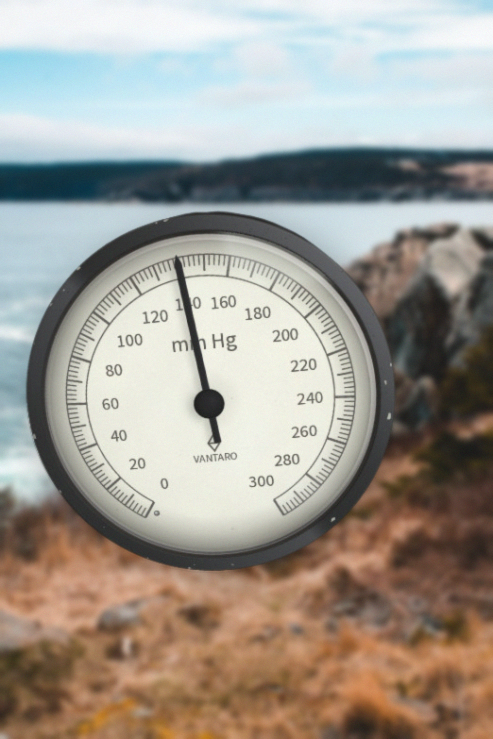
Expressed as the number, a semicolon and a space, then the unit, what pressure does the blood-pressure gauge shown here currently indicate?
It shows 140; mmHg
